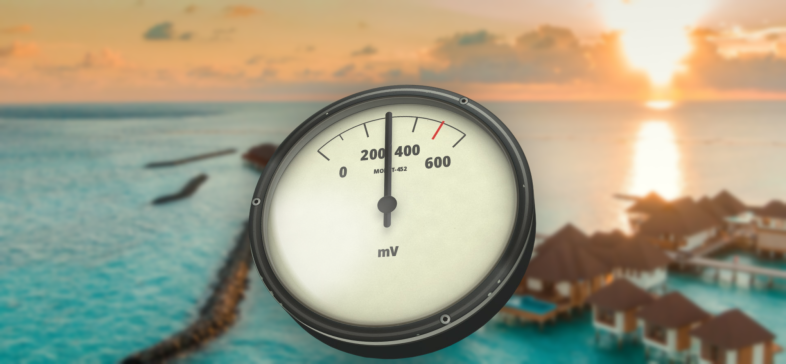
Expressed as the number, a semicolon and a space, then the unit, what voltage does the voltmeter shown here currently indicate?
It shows 300; mV
